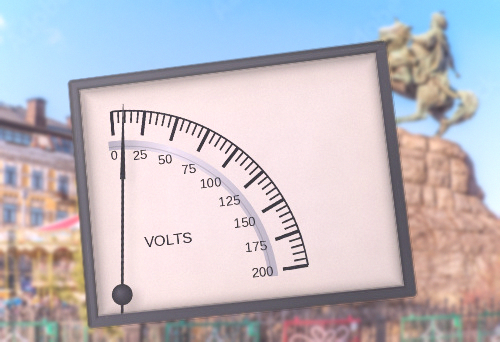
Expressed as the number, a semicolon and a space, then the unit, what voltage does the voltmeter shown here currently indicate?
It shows 10; V
